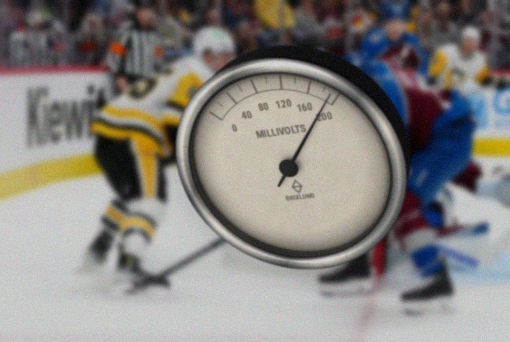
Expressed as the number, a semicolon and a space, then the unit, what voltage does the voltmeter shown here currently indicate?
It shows 190; mV
